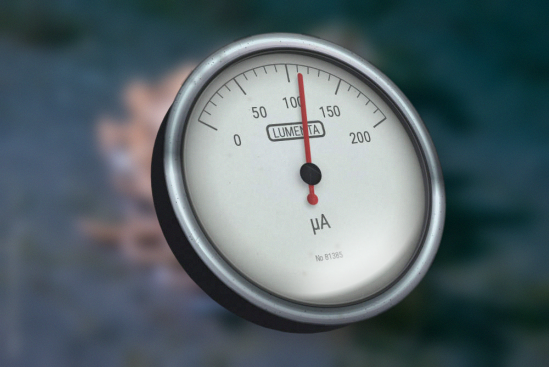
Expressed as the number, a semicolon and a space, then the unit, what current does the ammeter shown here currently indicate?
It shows 110; µA
